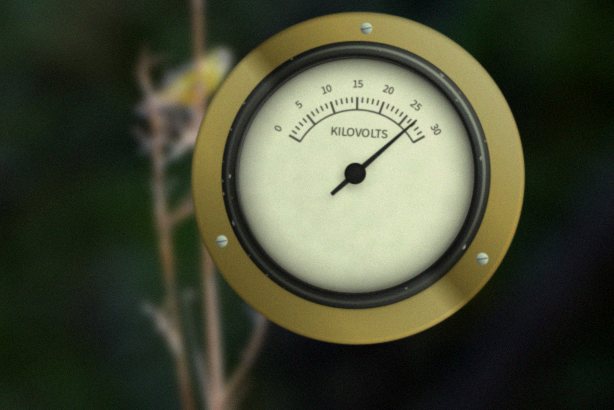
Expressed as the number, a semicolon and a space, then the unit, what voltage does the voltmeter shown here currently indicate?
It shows 27; kV
